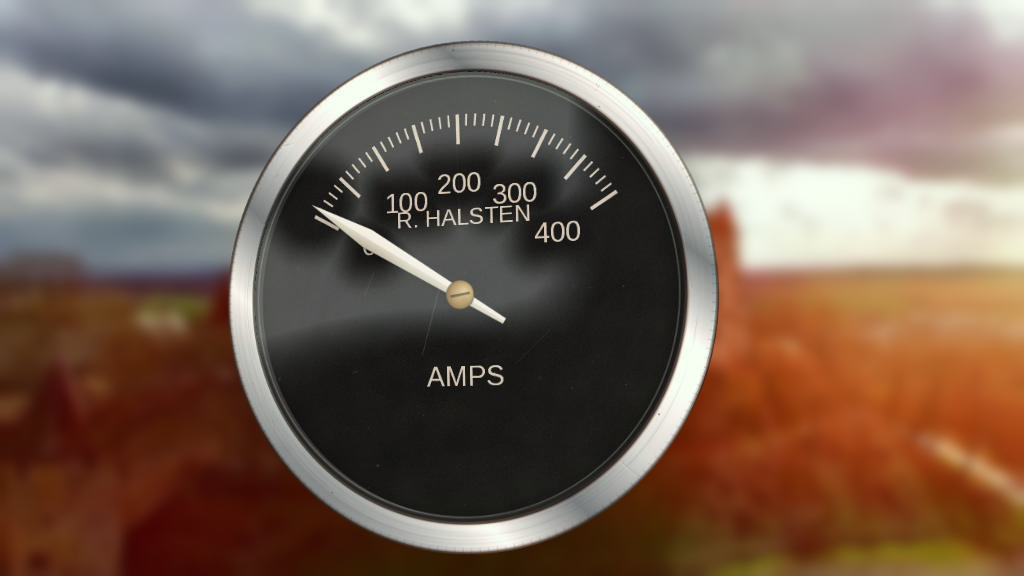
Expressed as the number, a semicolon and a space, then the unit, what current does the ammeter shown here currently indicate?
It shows 10; A
